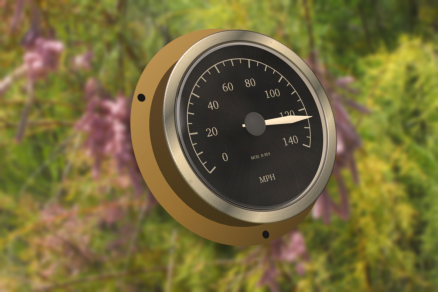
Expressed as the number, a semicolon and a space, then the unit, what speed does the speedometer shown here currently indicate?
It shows 125; mph
